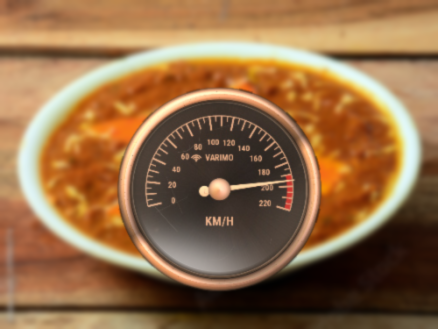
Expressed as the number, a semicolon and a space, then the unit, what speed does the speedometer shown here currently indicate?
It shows 195; km/h
